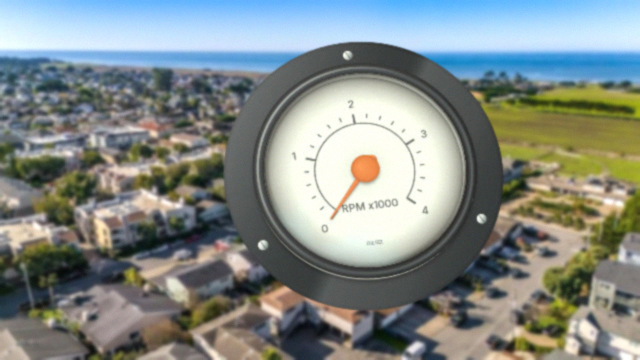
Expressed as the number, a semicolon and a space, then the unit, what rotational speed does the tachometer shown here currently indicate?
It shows 0; rpm
